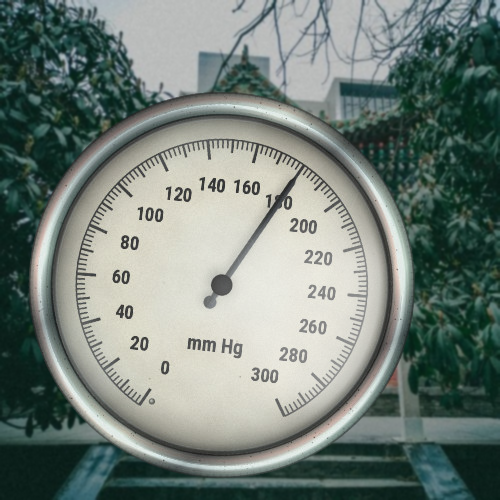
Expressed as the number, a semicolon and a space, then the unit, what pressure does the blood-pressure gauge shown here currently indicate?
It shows 180; mmHg
